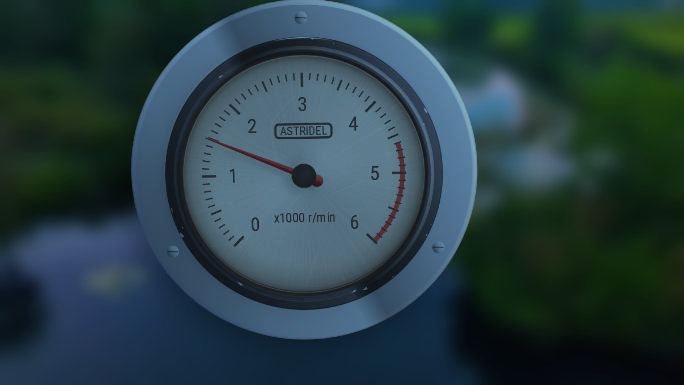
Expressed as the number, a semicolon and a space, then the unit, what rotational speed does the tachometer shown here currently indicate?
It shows 1500; rpm
